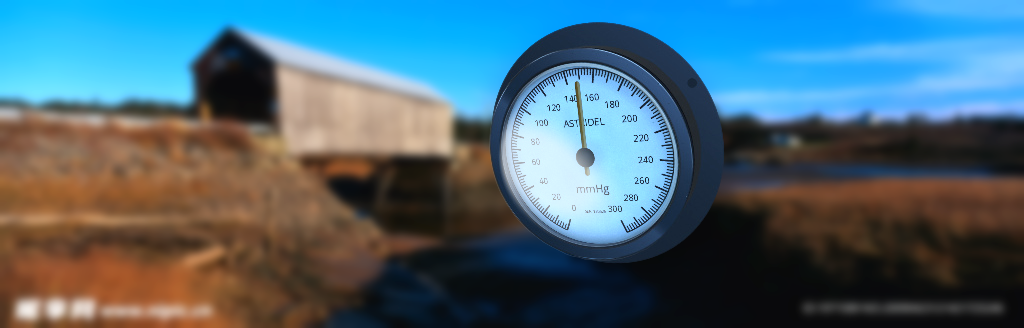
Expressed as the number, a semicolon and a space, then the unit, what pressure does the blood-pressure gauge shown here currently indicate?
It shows 150; mmHg
